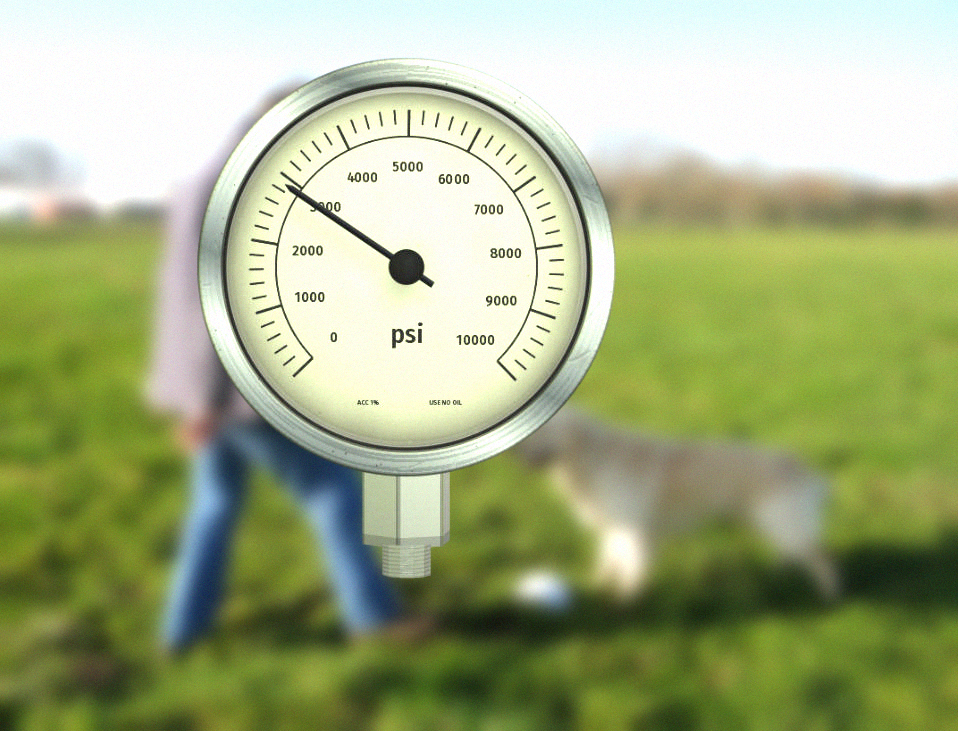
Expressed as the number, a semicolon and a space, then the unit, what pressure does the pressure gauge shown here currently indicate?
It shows 2900; psi
